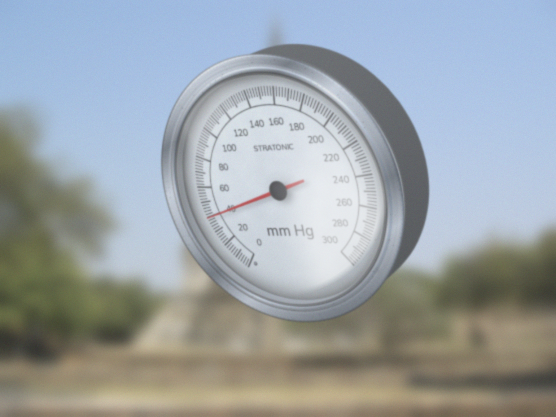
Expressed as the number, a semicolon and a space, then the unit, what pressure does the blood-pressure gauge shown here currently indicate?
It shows 40; mmHg
